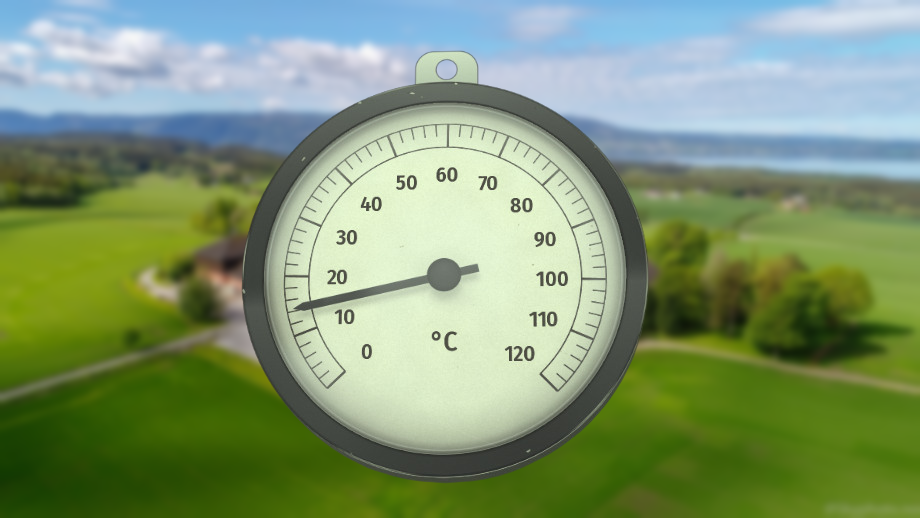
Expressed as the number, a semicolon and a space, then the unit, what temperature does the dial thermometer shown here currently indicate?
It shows 14; °C
